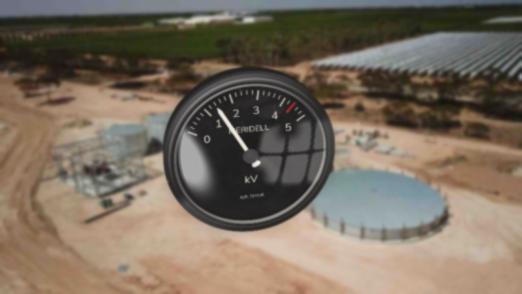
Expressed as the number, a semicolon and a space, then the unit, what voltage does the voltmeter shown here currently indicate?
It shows 1.4; kV
